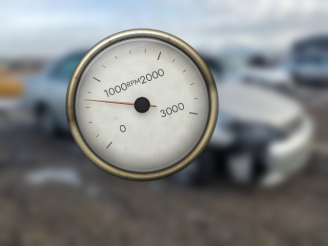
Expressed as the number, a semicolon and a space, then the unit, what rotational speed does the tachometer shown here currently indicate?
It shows 700; rpm
